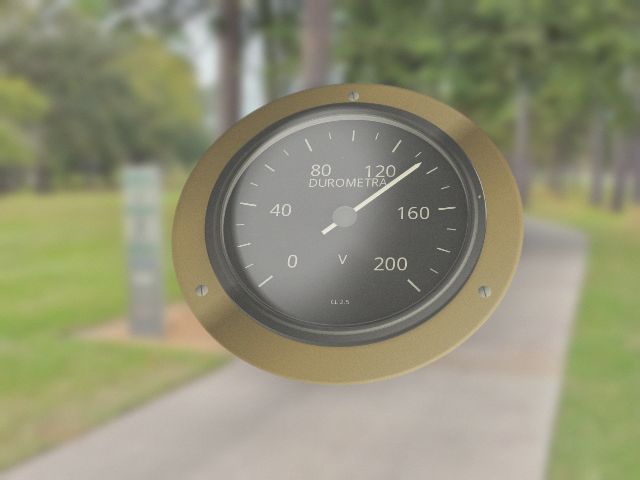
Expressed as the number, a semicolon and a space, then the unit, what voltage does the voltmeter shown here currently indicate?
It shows 135; V
